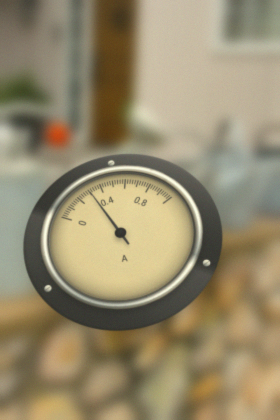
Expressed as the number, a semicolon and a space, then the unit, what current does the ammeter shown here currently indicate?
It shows 0.3; A
